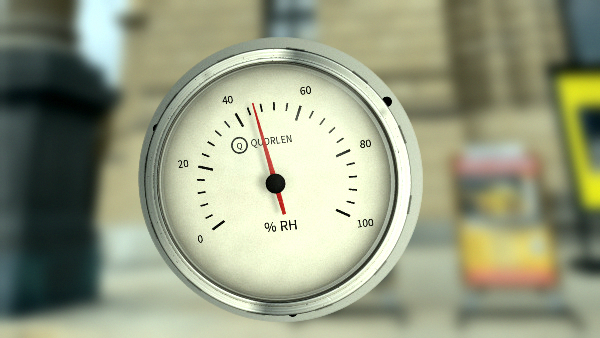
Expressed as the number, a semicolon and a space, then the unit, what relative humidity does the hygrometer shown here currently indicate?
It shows 46; %
